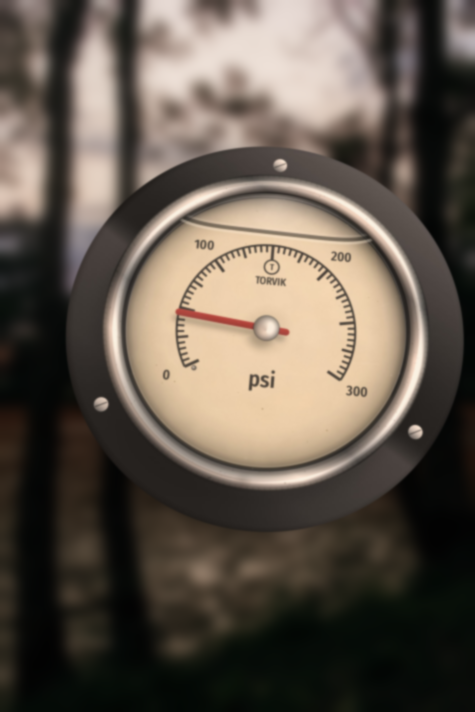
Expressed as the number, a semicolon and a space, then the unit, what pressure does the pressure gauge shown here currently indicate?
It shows 45; psi
